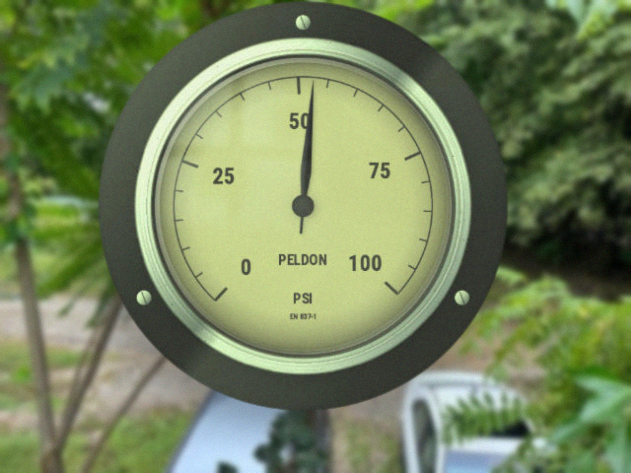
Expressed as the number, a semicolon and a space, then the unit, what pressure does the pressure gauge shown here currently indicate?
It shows 52.5; psi
